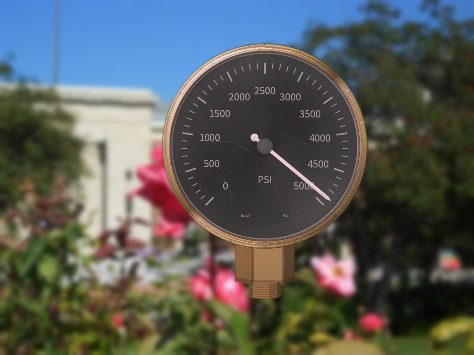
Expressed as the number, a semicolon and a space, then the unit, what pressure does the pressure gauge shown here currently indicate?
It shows 4900; psi
